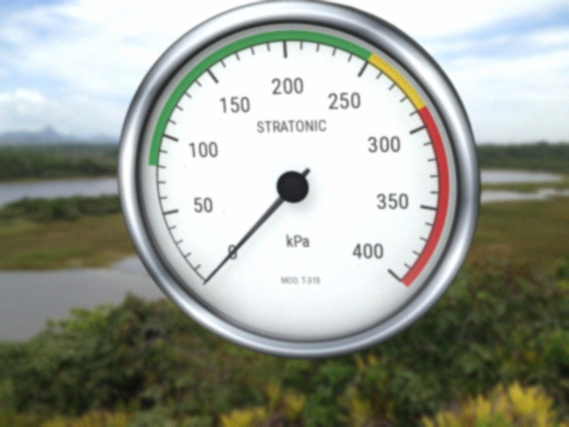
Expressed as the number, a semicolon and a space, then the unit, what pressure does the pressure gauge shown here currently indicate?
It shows 0; kPa
